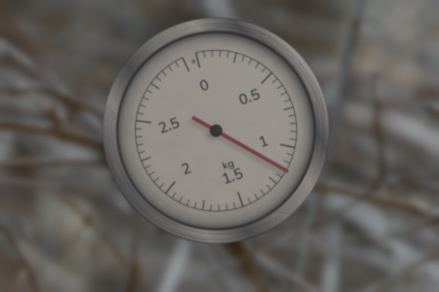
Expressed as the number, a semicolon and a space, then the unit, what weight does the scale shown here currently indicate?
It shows 1.15; kg
